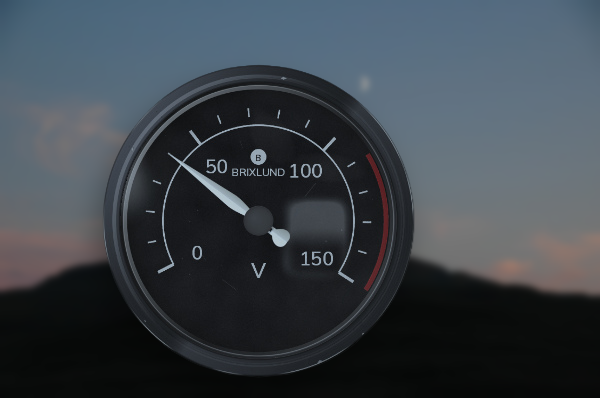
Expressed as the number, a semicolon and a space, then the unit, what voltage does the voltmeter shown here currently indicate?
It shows 40; V
